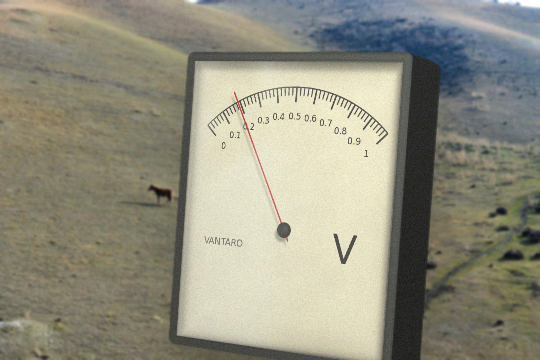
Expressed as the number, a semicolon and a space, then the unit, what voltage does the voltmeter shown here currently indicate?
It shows 0.2; V
